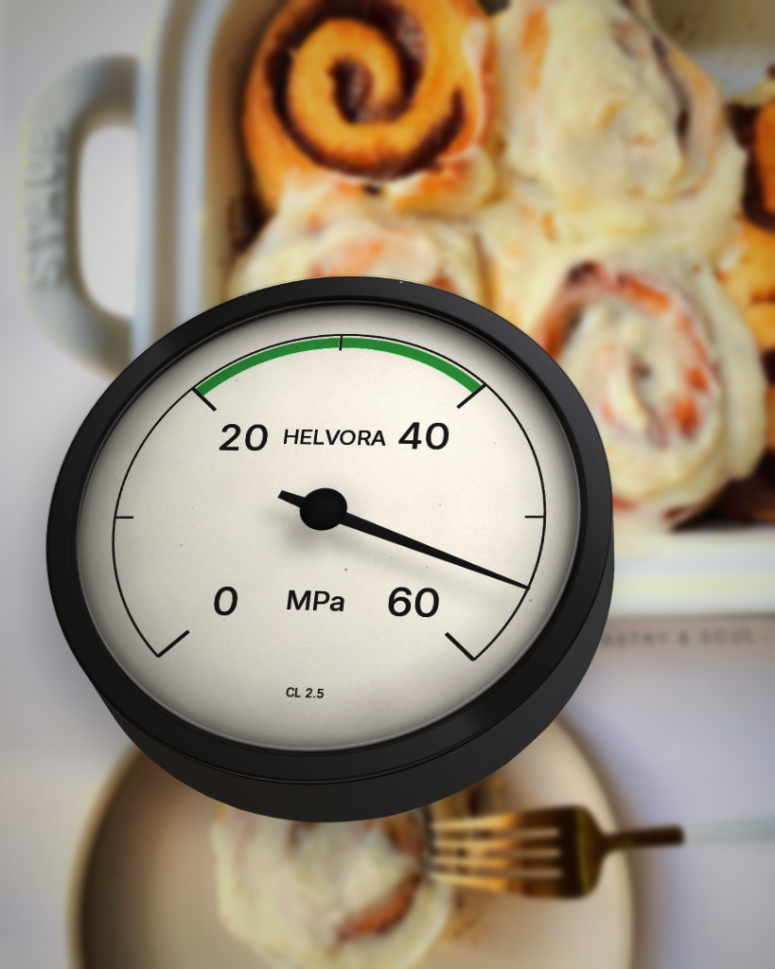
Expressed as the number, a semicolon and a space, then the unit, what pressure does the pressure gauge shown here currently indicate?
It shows 55; MPa
